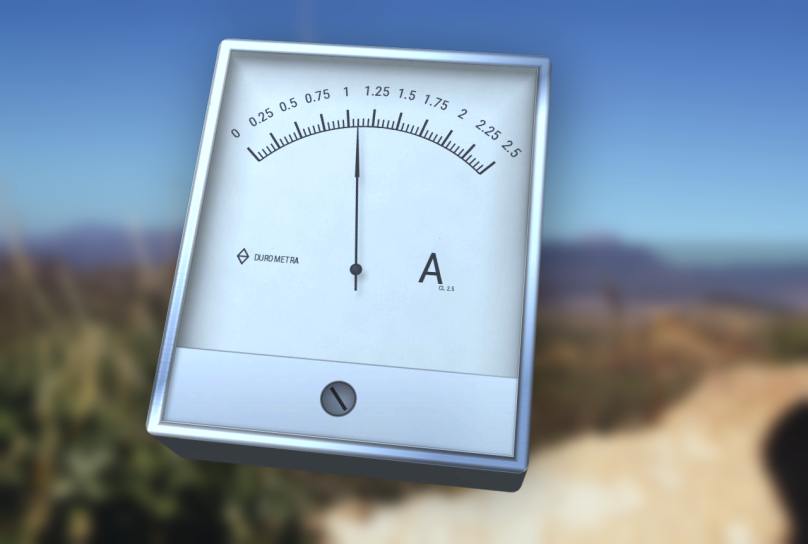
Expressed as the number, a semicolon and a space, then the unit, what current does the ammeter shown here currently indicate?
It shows 1.1; A
